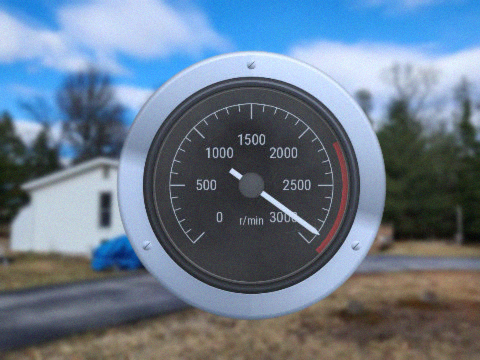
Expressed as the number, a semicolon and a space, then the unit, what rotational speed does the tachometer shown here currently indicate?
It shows 2900; rpm
